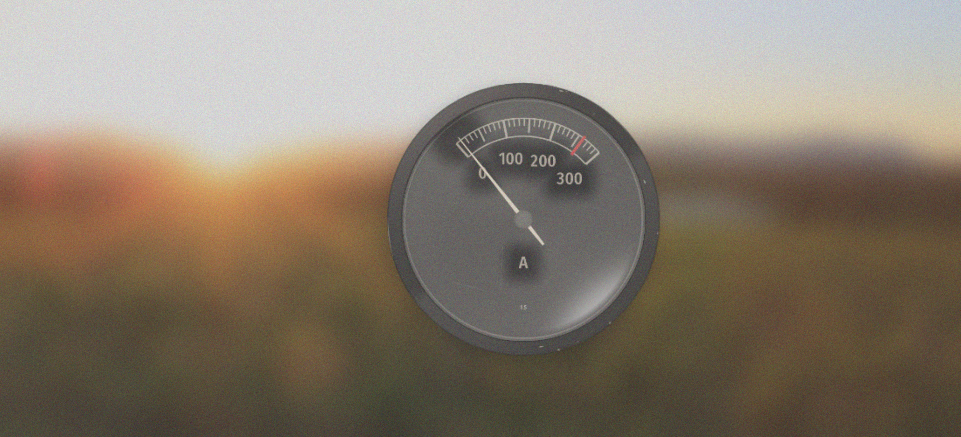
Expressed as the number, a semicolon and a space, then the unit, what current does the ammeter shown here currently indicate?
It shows 10; A
